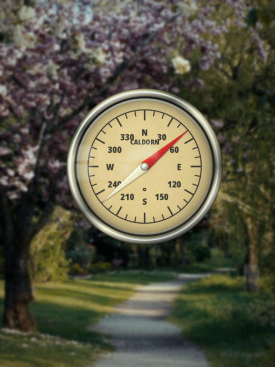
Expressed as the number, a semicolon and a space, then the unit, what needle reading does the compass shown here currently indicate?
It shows 50; °
